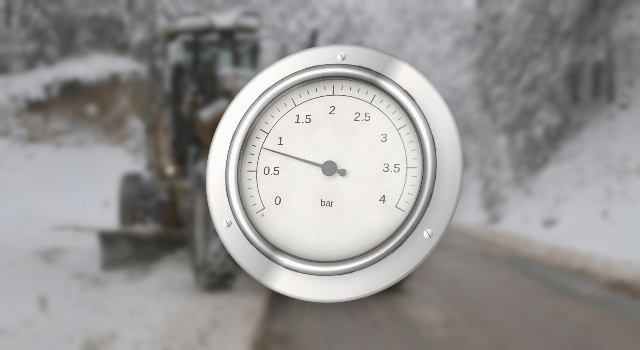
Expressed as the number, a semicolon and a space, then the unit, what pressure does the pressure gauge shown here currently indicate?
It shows 0.8; bar
